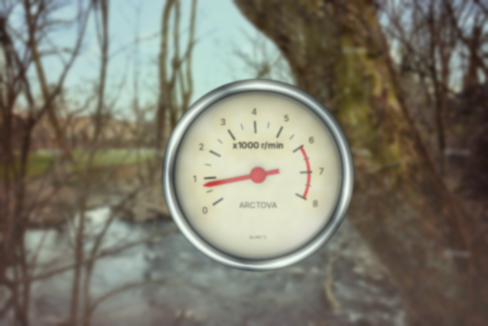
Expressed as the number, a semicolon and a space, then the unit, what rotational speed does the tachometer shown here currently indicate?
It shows 750; rpm
